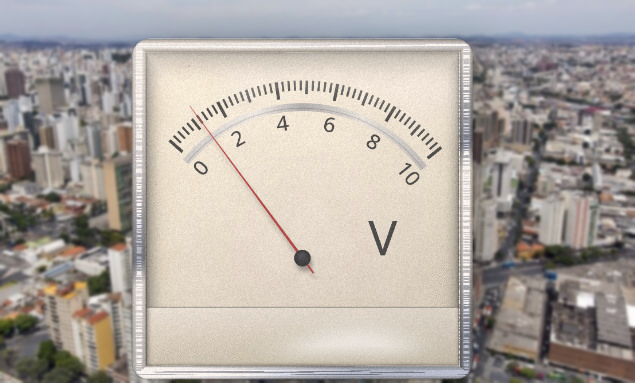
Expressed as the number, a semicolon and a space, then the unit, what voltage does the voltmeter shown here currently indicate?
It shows 1.2; V
